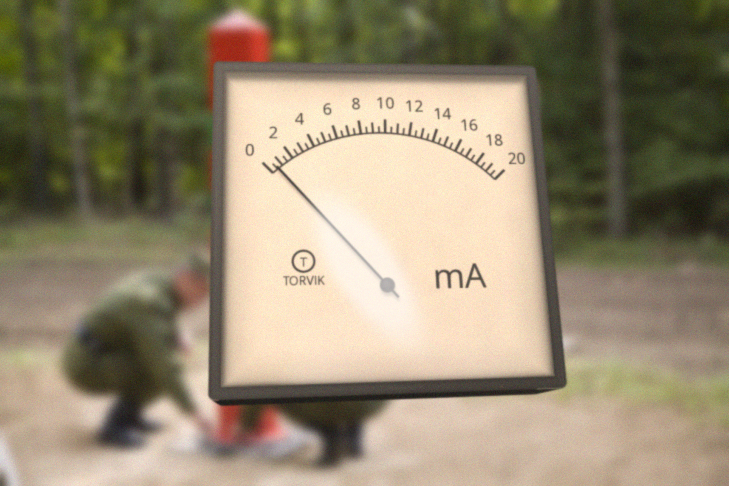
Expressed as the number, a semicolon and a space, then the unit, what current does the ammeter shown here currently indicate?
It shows 0.5; mA
